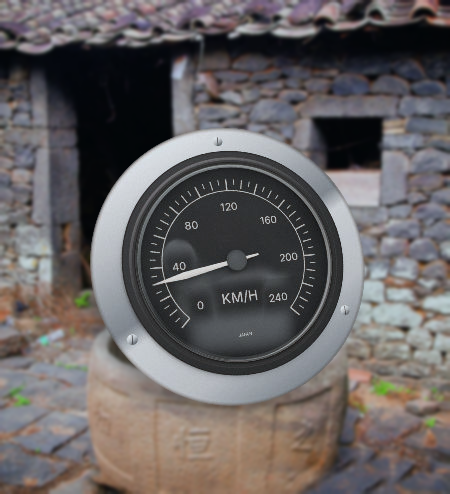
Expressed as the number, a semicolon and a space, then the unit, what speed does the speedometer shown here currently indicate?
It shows 30; km/h
